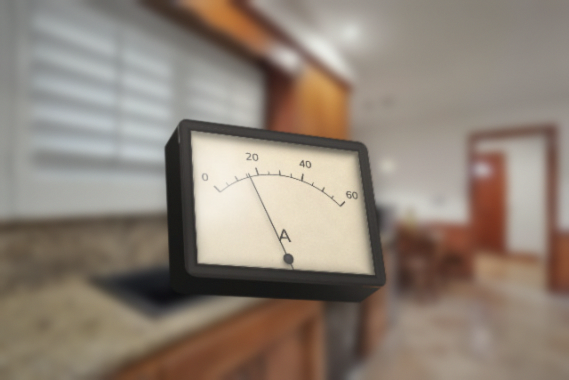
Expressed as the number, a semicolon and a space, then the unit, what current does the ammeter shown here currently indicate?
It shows 15; A
